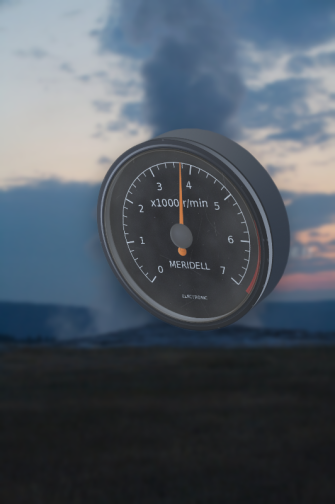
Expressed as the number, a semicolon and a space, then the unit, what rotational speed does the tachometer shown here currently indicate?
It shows 3800; rpm
